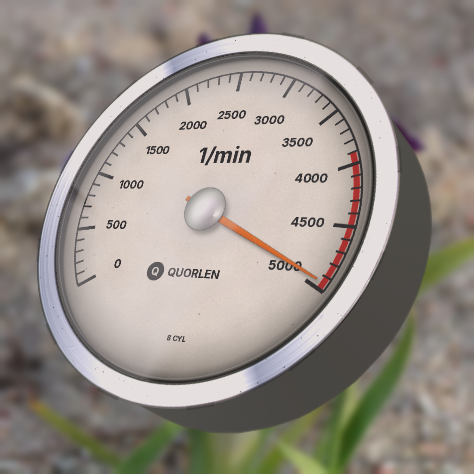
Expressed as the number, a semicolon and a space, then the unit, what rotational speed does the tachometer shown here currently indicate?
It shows 4950; rpm
